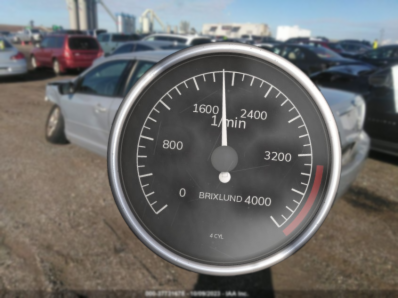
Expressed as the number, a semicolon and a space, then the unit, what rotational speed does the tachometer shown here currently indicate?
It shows 1900; rpm
